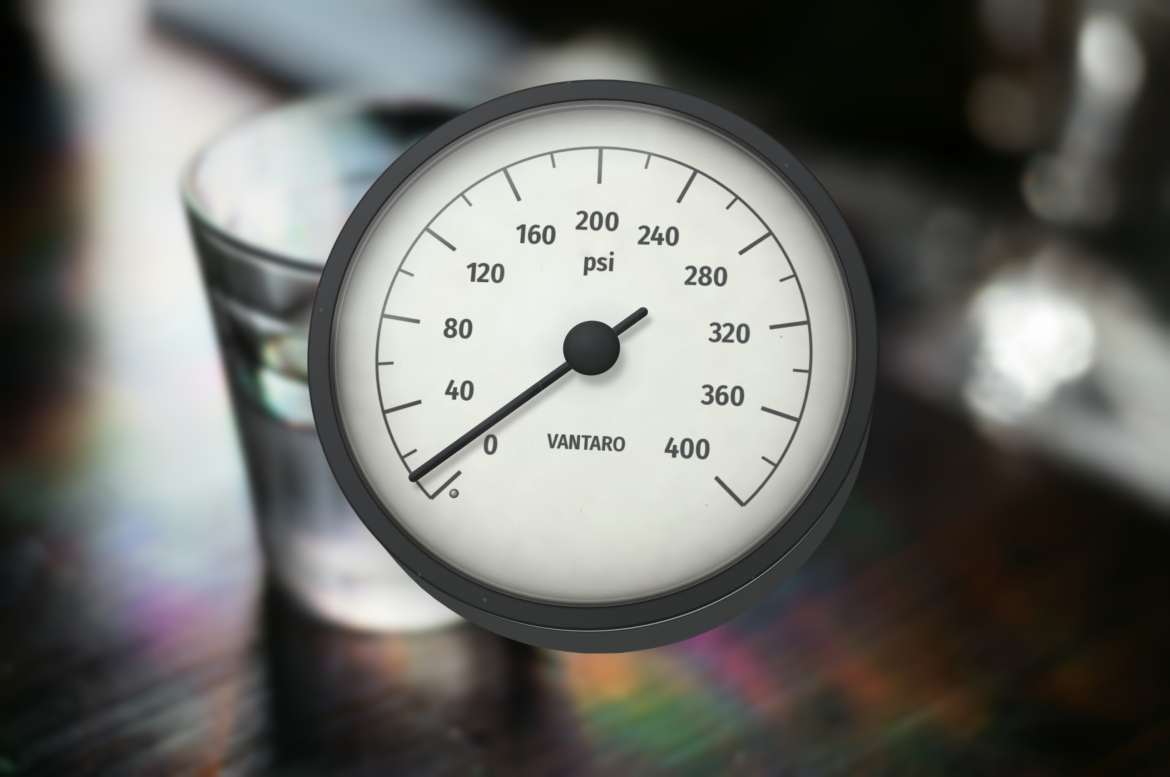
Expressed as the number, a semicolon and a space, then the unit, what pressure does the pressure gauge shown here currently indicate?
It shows 10; psi
